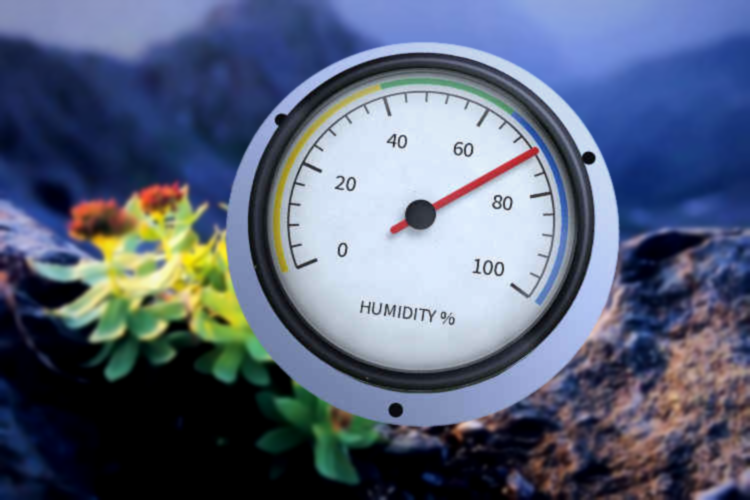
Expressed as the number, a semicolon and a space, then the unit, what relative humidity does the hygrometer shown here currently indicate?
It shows 72; %
